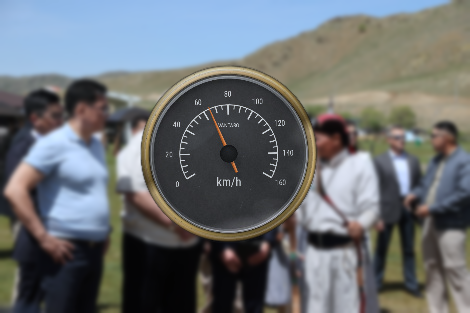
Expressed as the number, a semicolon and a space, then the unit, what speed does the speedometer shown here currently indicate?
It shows 65; km/h
